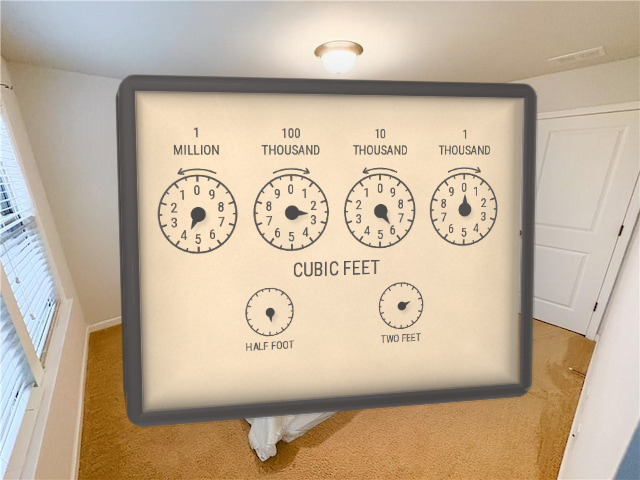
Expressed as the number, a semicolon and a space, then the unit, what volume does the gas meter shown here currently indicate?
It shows 426000; ft³
